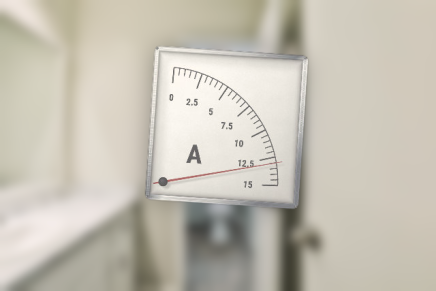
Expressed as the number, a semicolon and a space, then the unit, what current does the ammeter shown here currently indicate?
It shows 13; A
